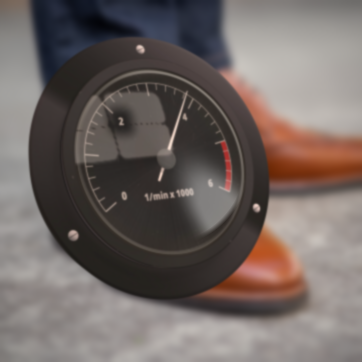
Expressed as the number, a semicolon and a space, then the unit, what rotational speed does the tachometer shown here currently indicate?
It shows 3800; rpm
